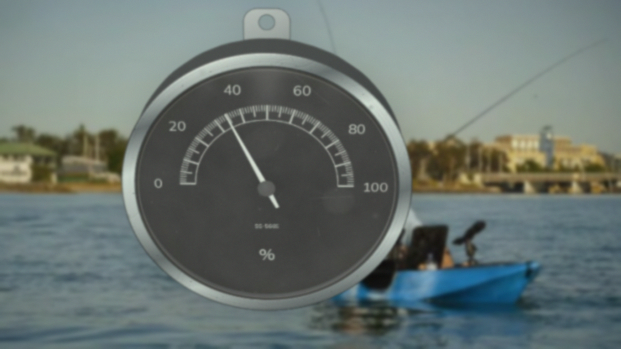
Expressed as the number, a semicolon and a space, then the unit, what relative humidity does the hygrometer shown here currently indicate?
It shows 35; %
